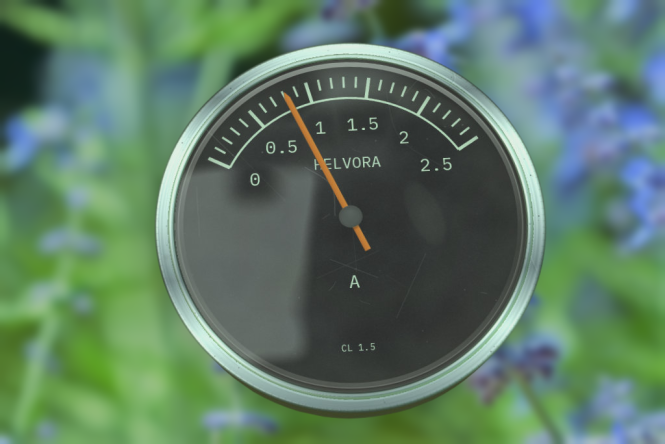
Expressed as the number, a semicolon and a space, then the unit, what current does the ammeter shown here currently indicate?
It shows 0.8; A
